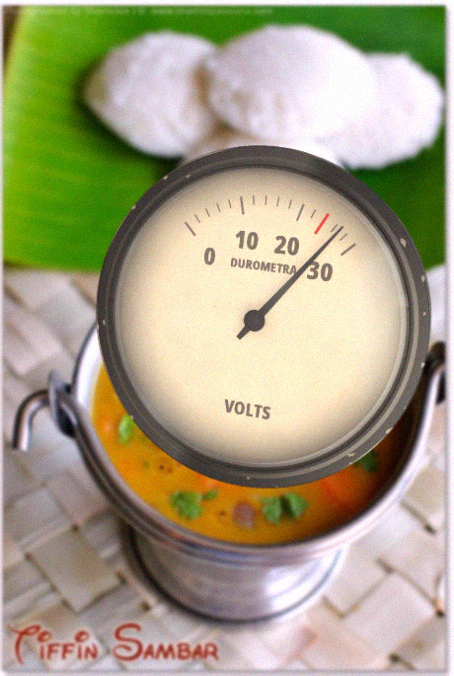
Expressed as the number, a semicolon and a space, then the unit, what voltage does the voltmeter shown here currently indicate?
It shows 27; V
